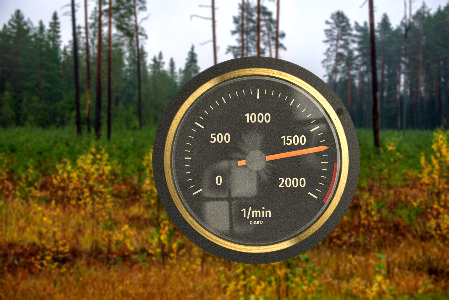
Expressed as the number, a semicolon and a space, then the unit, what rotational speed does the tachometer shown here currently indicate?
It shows 1650; rpm
